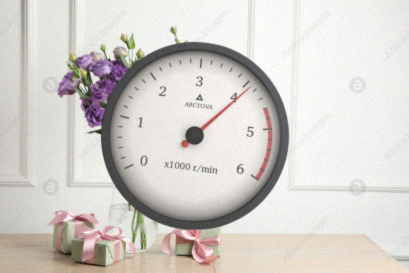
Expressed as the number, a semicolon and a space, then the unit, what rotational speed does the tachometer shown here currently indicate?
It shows 4100; rpm
